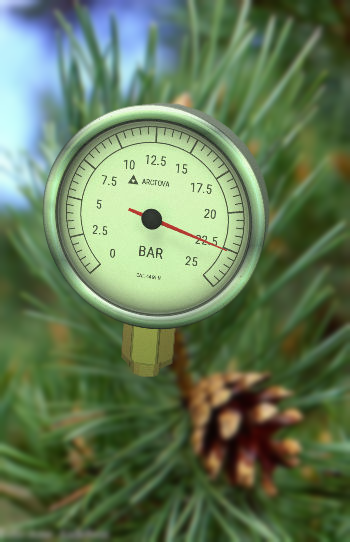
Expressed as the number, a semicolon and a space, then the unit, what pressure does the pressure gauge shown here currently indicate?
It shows 22.5; bar
